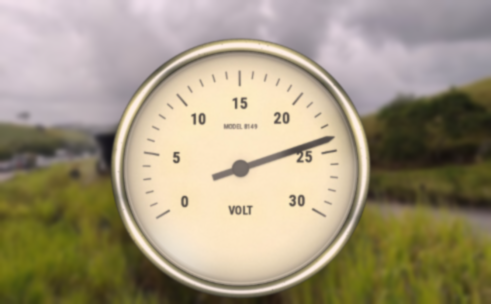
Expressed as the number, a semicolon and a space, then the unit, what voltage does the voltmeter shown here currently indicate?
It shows 24; V
